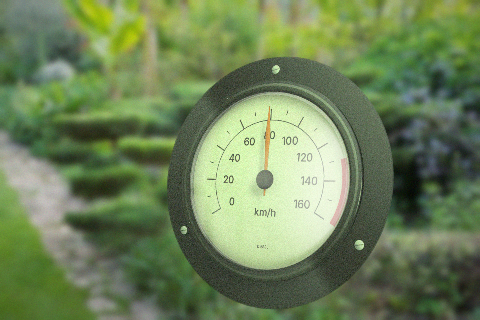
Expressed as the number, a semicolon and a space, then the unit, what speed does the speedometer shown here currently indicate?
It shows 80; km/h
